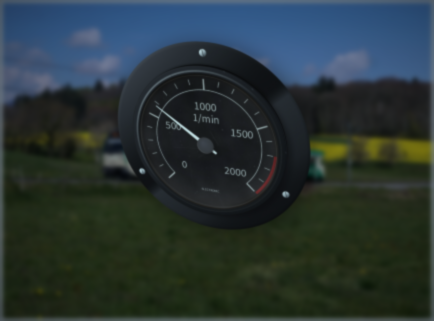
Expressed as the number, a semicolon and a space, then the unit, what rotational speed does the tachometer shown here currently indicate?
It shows 600; rpm
